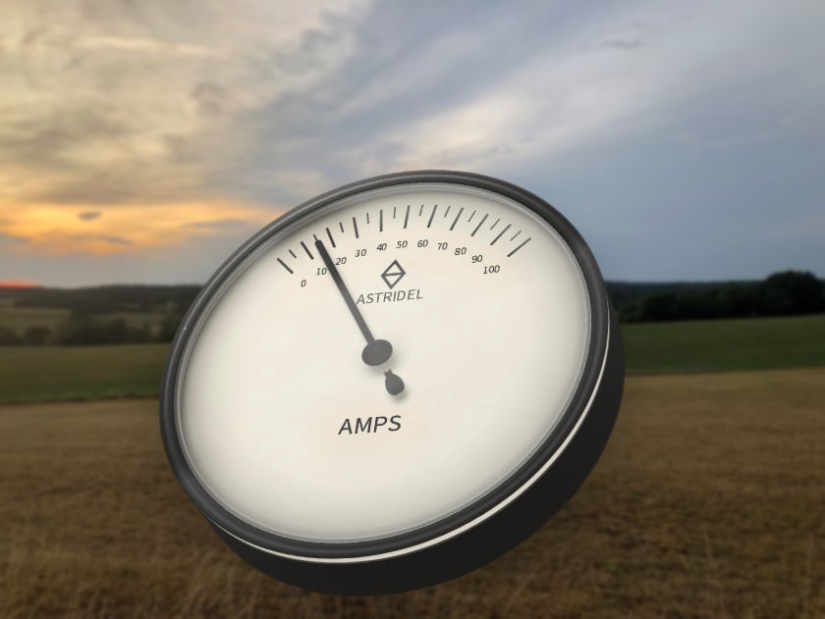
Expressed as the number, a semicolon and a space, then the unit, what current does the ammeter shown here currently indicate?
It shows 15; A
